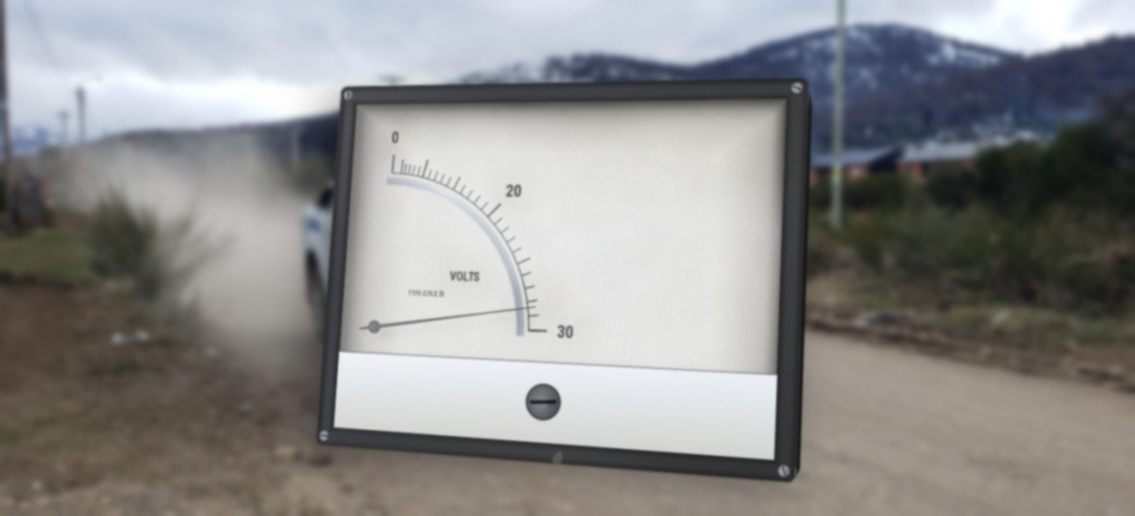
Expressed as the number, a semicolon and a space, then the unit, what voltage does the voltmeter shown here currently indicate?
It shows 28.5; V
